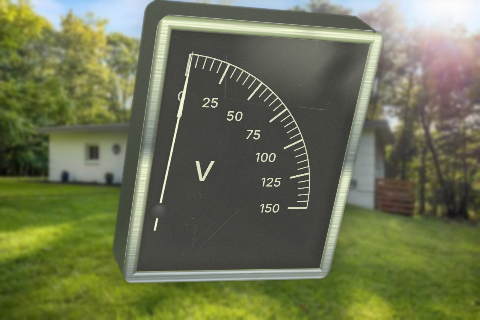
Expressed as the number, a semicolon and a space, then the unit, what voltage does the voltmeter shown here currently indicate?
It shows 0; V
